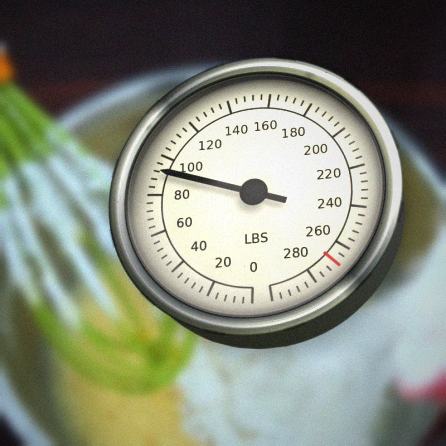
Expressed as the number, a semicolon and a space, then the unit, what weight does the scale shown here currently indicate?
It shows 92; lb
